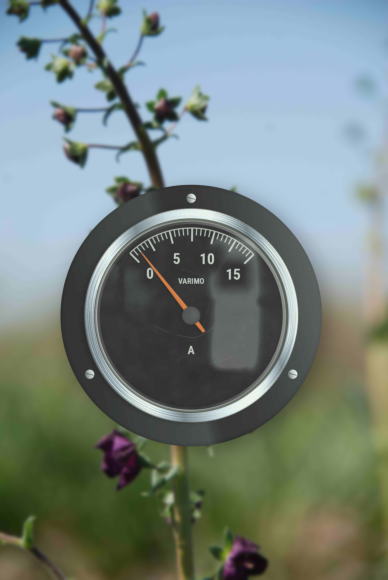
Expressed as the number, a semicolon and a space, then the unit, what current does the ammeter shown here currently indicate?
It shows 1; A
